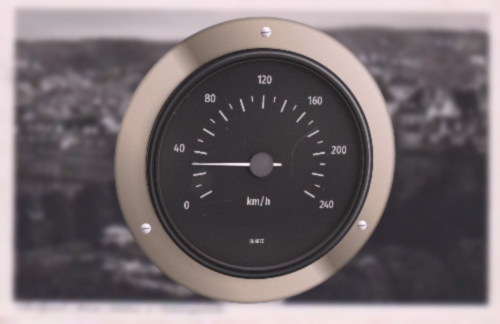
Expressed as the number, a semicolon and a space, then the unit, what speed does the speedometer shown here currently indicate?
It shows 30; km/h
